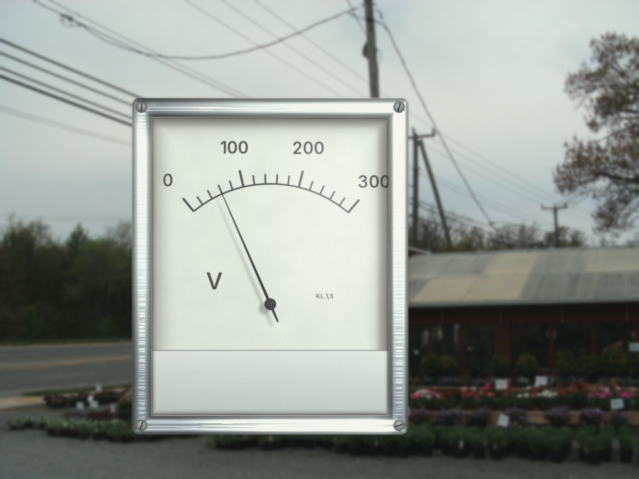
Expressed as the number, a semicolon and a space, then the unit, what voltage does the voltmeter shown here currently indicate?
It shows 60; V
